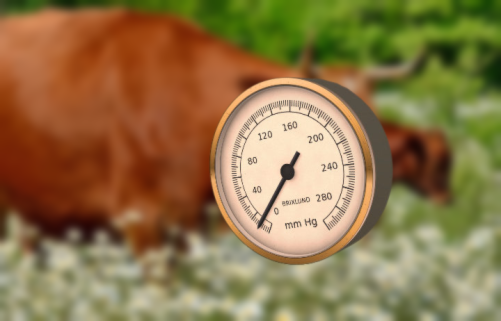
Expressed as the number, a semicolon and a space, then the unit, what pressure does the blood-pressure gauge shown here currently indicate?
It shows 10; mmHg
